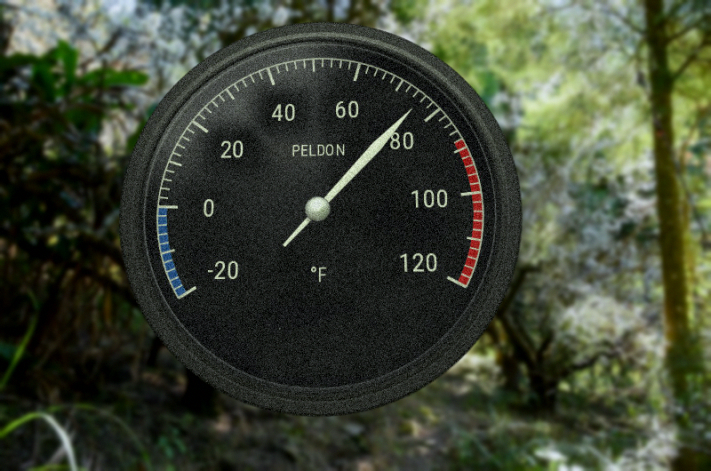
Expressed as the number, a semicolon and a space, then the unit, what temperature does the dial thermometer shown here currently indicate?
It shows 76; °F
